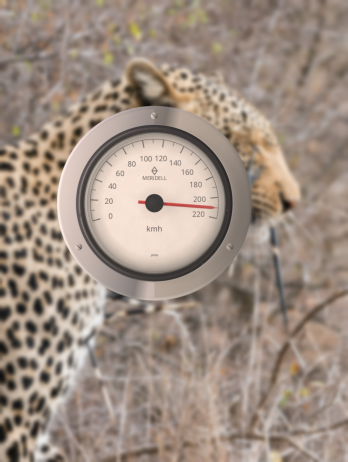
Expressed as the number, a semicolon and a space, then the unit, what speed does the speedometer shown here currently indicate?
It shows 210; km/h
